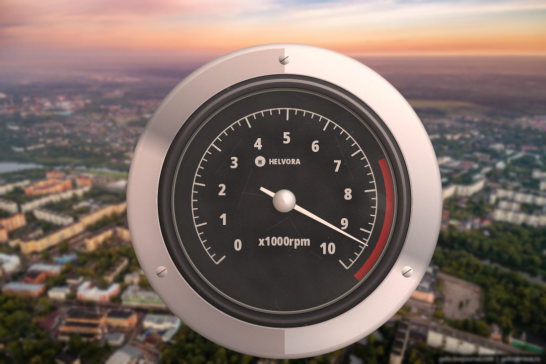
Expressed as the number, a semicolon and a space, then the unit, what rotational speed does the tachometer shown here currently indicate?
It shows 9300; rpm
